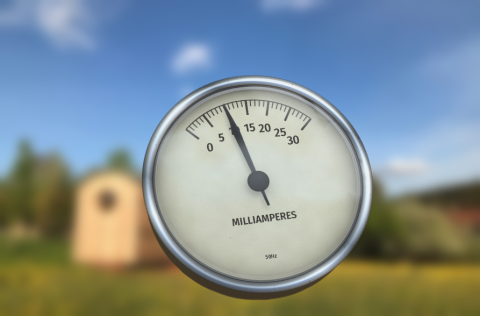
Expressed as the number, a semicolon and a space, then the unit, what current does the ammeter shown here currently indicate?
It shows 10; mA
